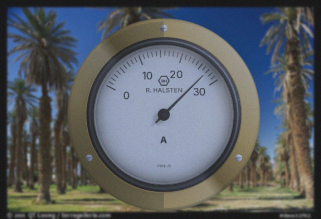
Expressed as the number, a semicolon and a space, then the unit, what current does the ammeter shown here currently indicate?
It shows 27; A
